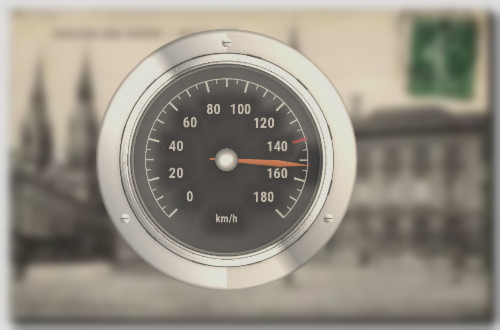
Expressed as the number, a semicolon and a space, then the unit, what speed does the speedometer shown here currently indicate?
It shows 152.5; km/h
